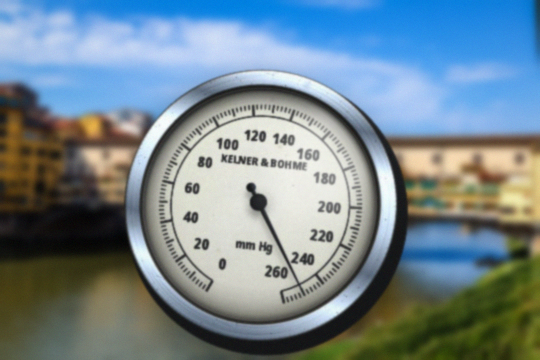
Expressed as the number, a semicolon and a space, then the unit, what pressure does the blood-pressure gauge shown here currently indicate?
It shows 250; mmHg
